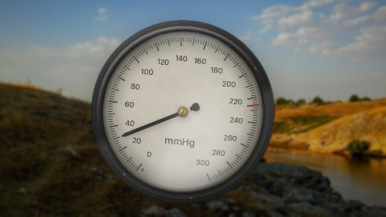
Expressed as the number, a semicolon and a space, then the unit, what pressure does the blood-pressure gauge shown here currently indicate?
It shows 30; mmHg
